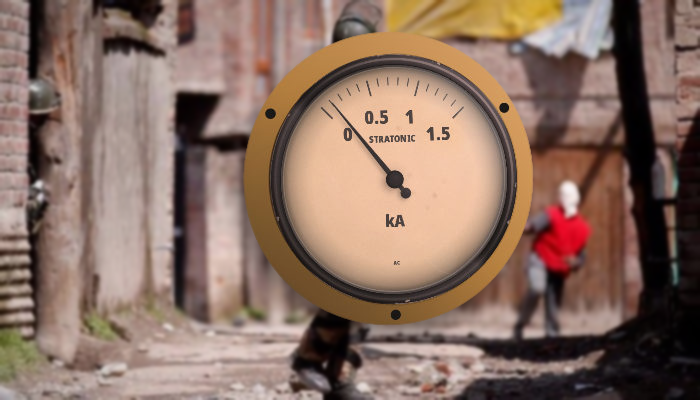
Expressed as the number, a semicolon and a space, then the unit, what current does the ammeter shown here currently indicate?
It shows 0.1; kA
